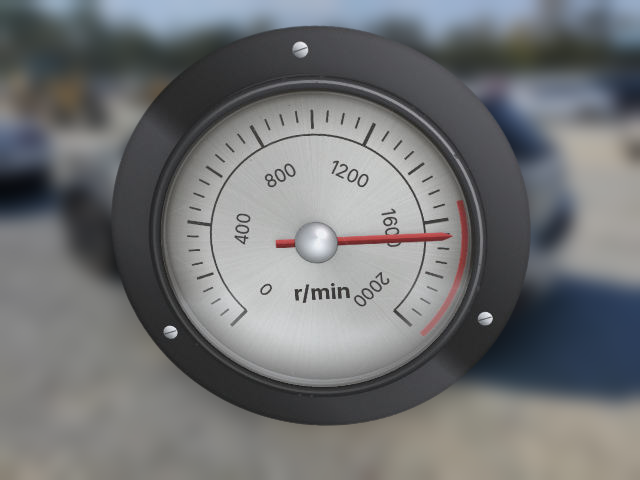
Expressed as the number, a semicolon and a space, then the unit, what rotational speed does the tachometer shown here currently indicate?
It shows 1650; rpm
